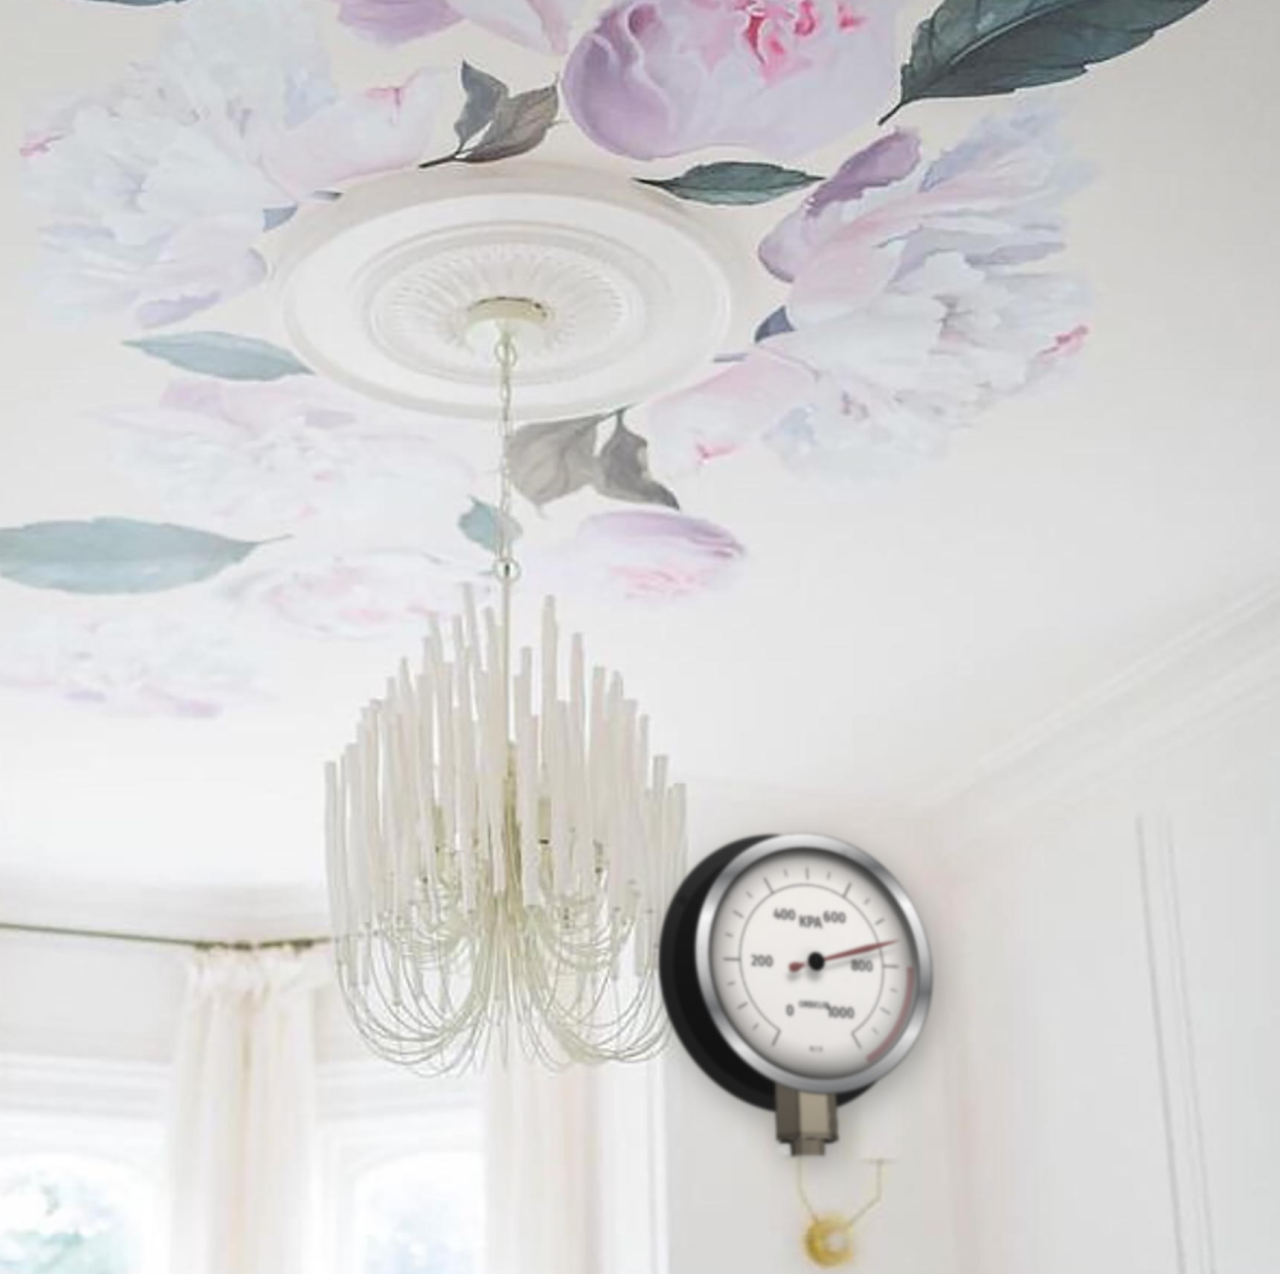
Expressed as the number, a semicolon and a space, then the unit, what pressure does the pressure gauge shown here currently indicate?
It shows 750; kPa
